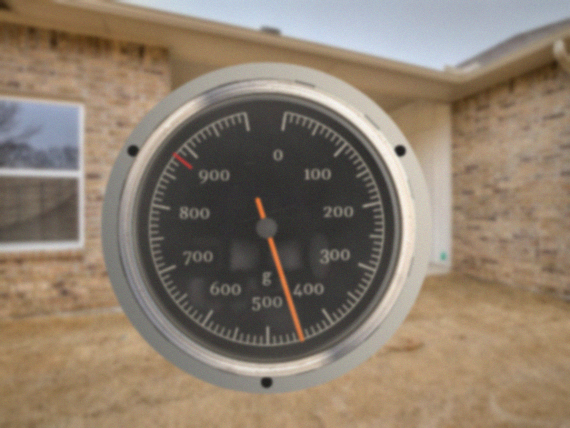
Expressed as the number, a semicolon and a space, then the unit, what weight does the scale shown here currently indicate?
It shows 450; g
